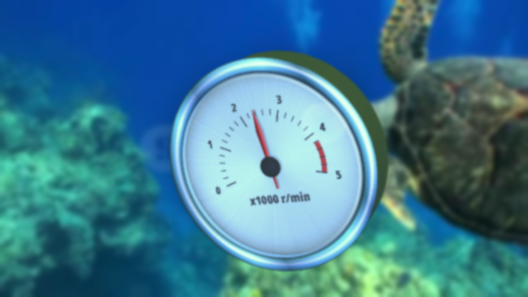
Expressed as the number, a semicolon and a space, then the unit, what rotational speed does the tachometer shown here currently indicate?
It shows 2400; rpm
